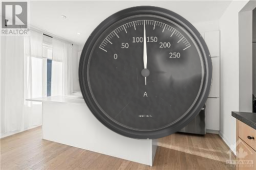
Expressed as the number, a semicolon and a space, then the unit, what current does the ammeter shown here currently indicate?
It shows 125; A
